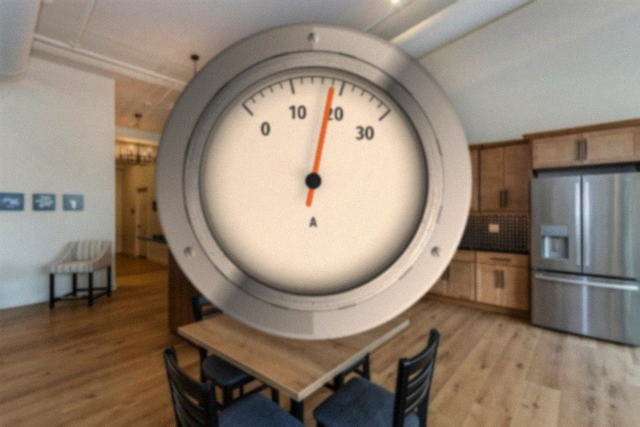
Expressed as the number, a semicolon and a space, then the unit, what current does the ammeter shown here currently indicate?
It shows 18; A
